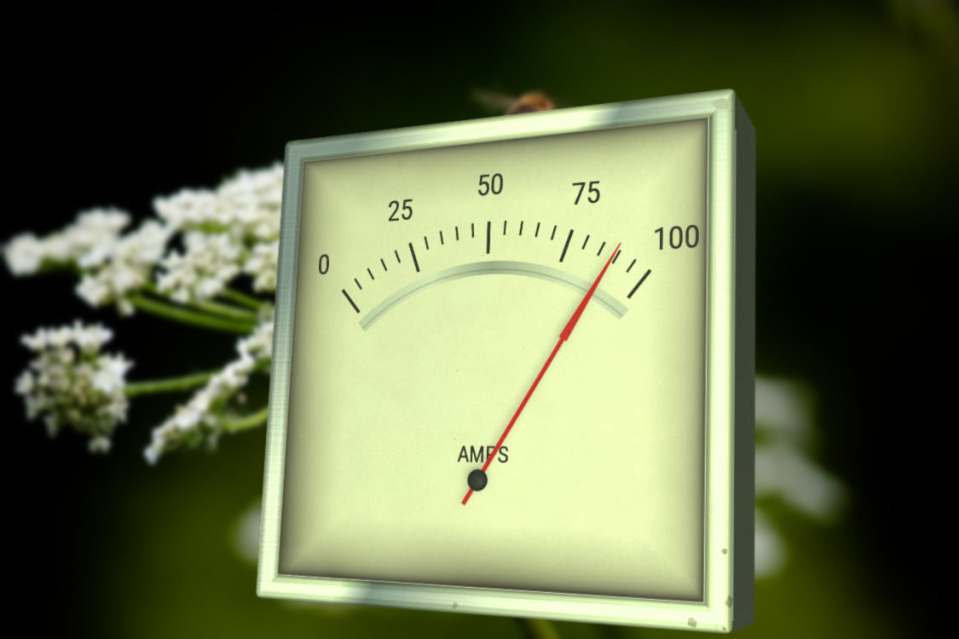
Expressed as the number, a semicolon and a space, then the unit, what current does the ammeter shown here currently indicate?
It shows 90; A
